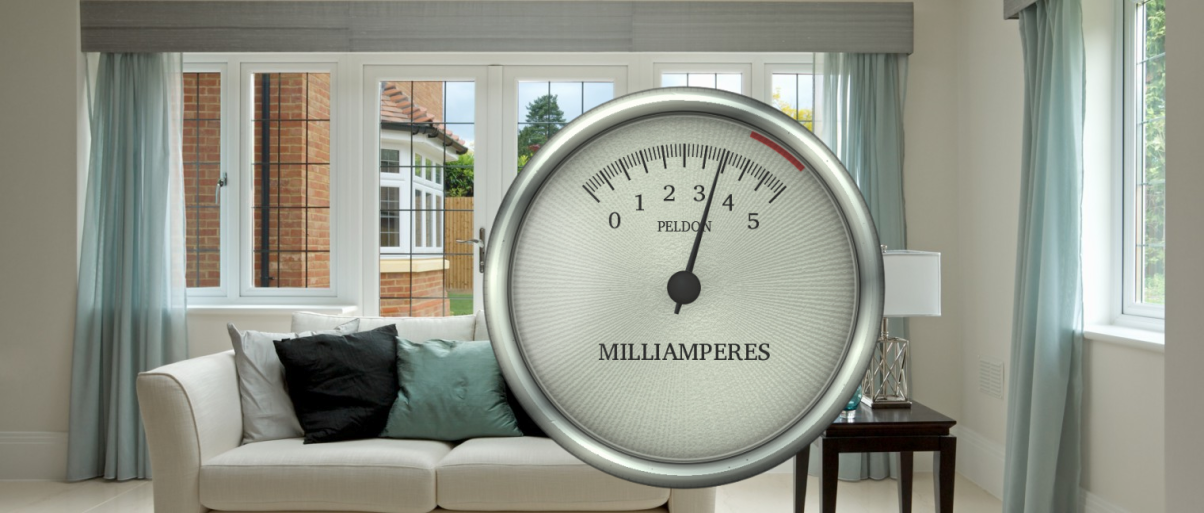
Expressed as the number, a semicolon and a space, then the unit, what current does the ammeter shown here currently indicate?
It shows 3.4; mA
